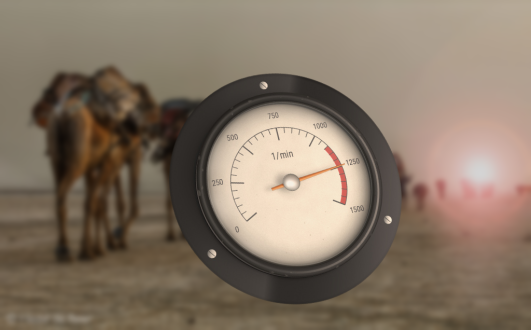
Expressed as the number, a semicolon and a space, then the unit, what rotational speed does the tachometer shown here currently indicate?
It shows 1250; rpm
